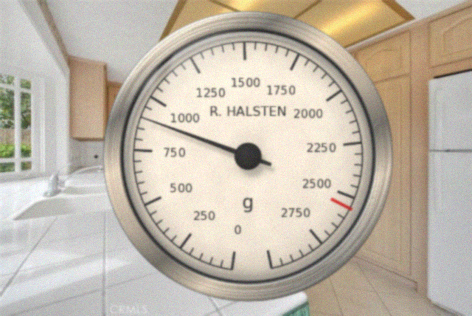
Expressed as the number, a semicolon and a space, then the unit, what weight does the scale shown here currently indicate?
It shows 900; g
